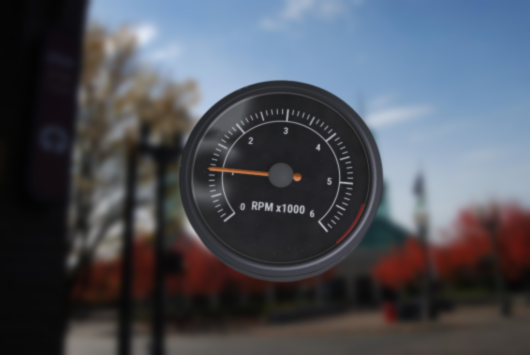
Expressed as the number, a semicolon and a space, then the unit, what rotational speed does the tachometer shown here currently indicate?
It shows 1000; rpm
